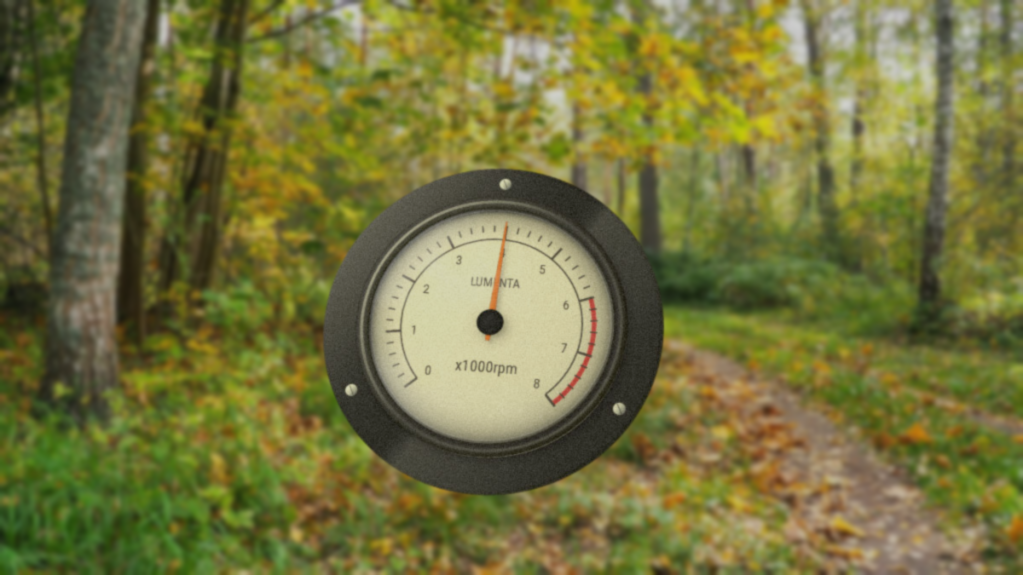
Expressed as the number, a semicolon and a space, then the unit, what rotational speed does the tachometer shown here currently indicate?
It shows 4000; rpm
